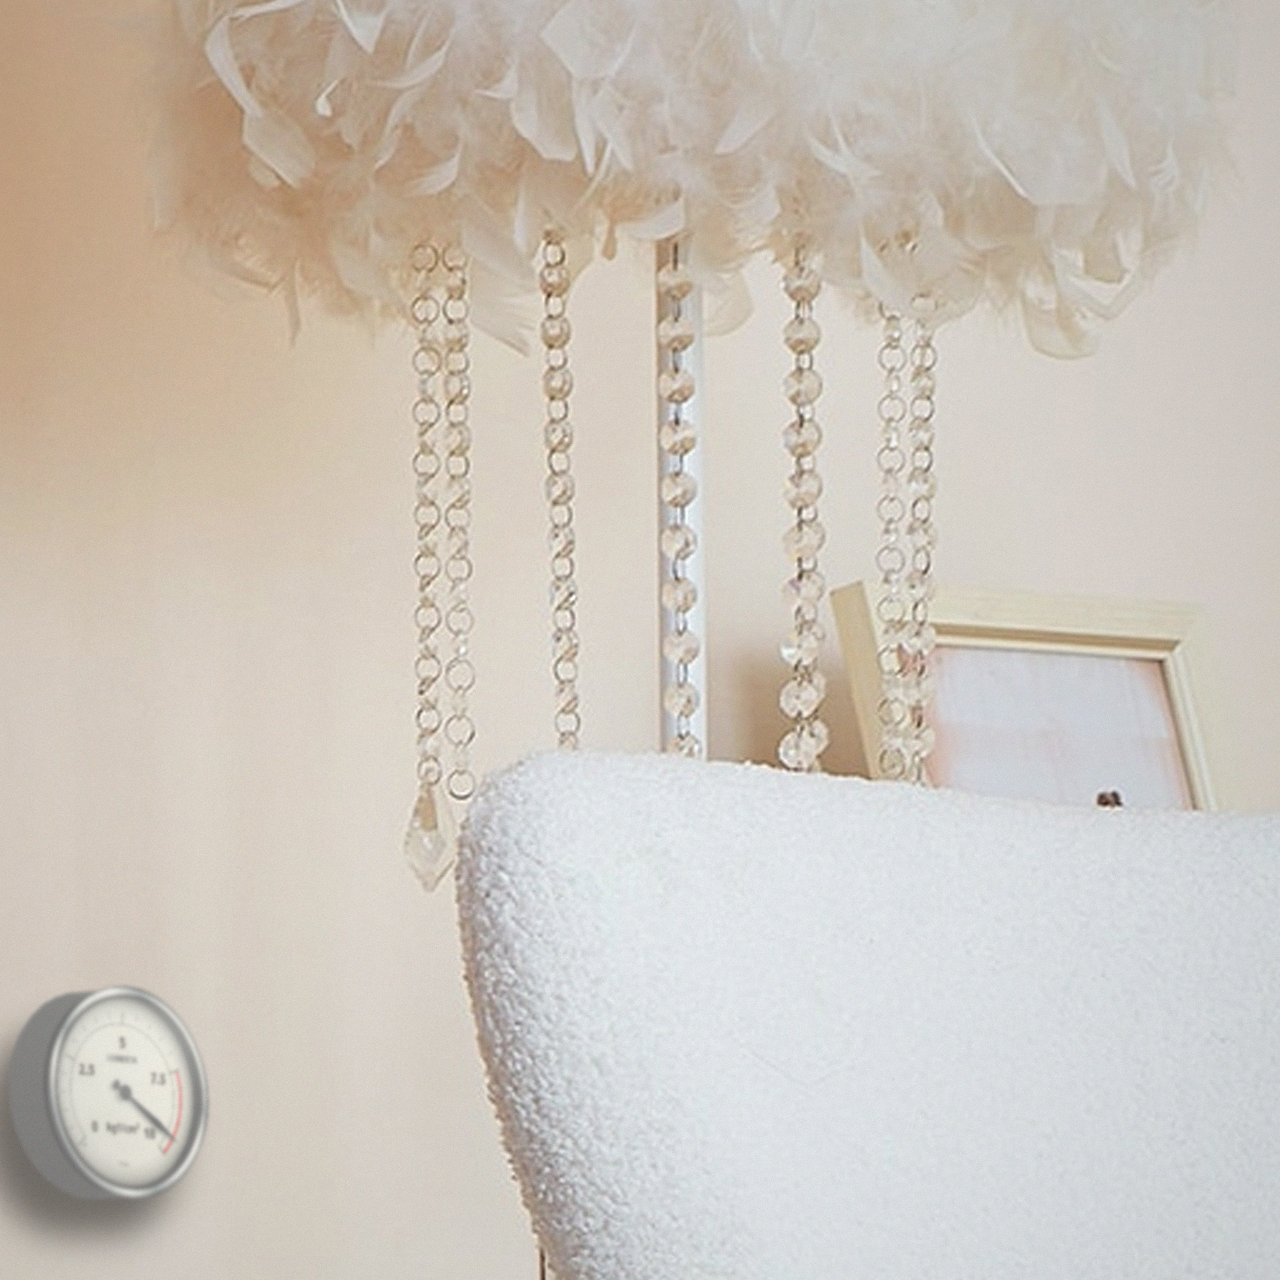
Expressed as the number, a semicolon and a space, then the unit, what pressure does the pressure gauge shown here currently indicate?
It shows 9.5; kg/cm²
